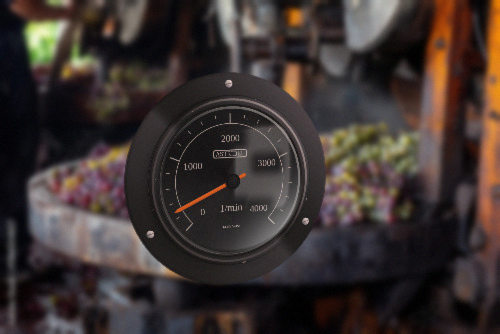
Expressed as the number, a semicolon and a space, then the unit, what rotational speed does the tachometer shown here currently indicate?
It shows 300; rpm
